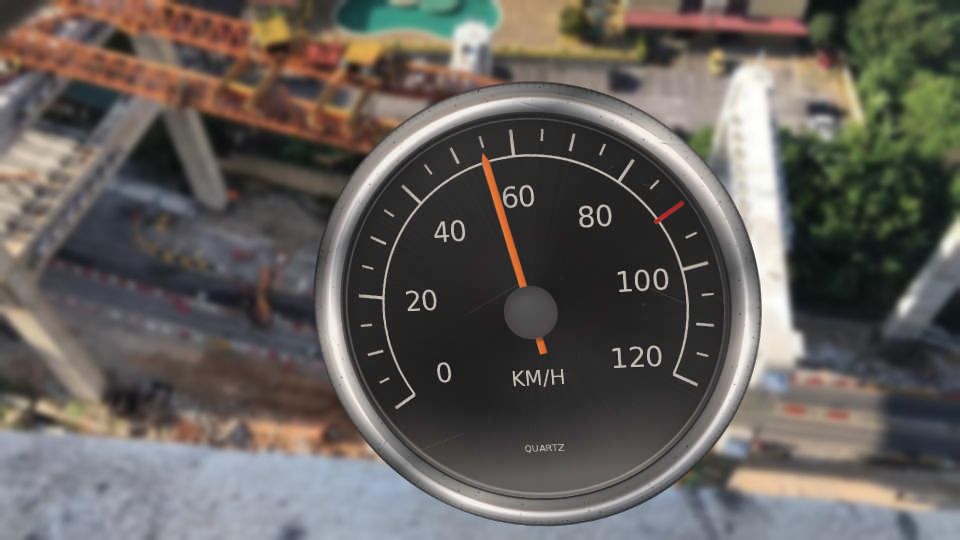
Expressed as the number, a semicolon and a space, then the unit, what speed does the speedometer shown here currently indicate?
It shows 55; km/h
